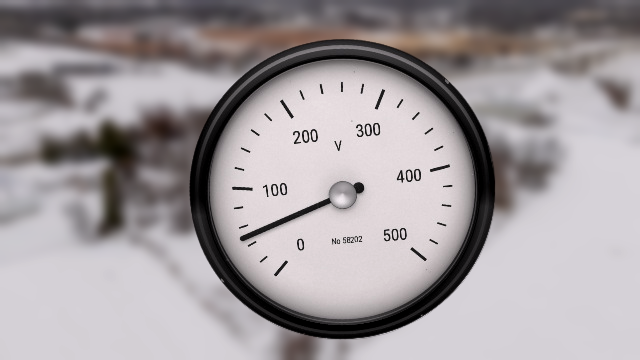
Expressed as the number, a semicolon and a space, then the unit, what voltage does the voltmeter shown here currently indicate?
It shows 50; V
